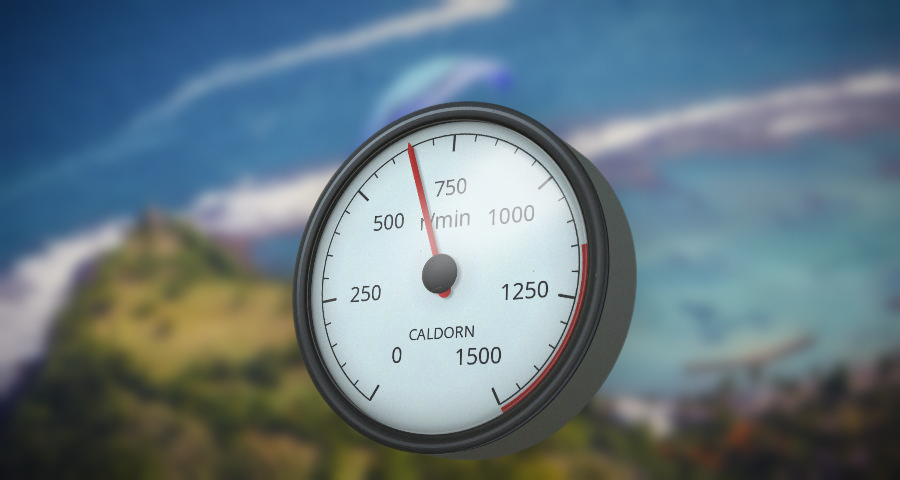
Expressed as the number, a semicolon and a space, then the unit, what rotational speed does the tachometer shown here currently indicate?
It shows 650; rpm
